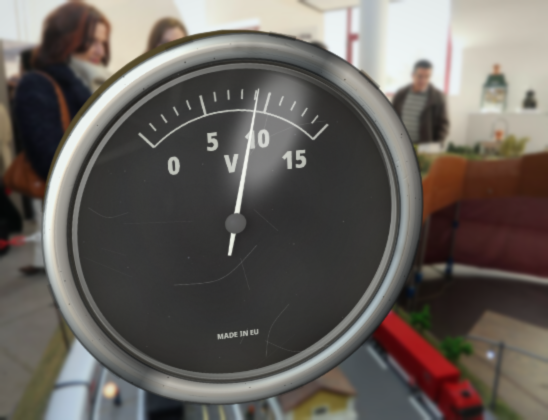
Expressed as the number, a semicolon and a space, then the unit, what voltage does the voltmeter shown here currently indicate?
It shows 9; V
